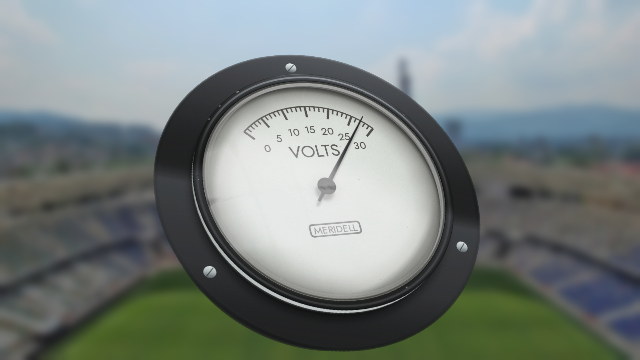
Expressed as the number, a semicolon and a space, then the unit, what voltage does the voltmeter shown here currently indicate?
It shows 27; V
